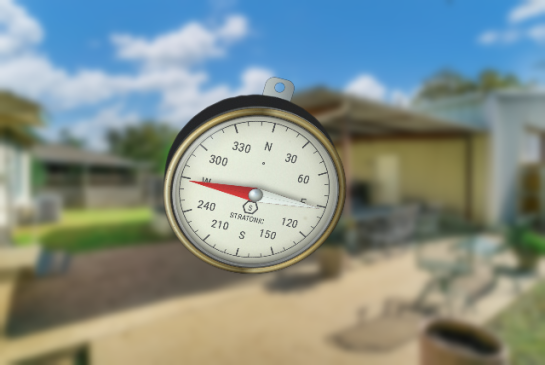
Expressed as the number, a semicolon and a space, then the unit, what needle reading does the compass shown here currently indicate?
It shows 270; °
